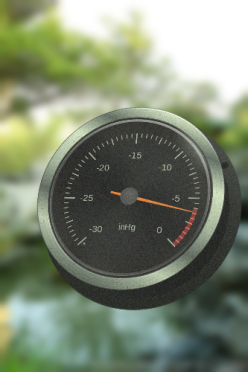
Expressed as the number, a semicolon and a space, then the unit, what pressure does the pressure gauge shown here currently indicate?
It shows -3.5; inHg
